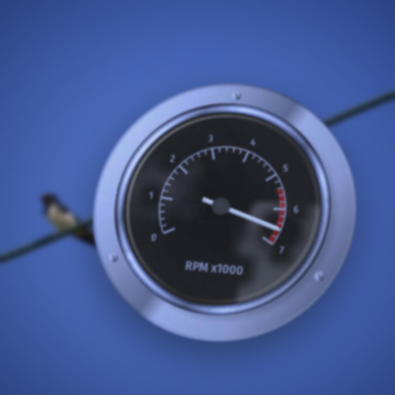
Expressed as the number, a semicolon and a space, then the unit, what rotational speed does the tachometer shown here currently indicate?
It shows 6600; rpm
